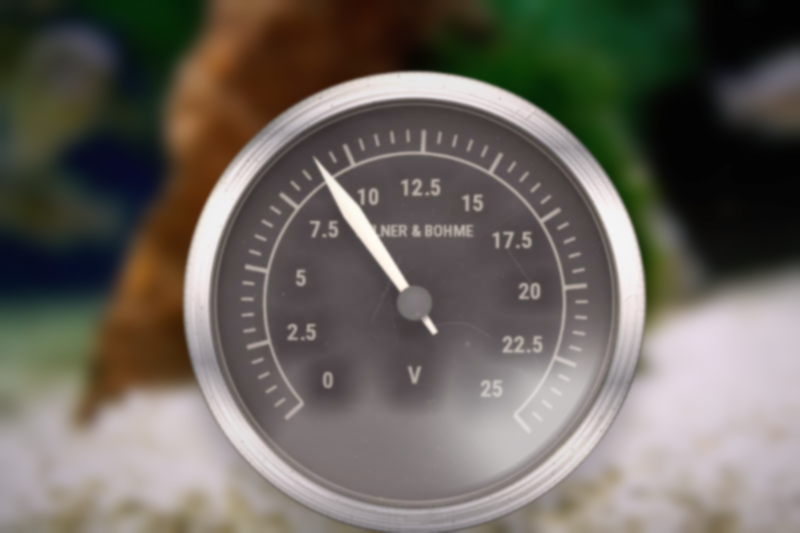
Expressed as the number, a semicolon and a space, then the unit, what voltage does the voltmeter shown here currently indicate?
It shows 9; V
